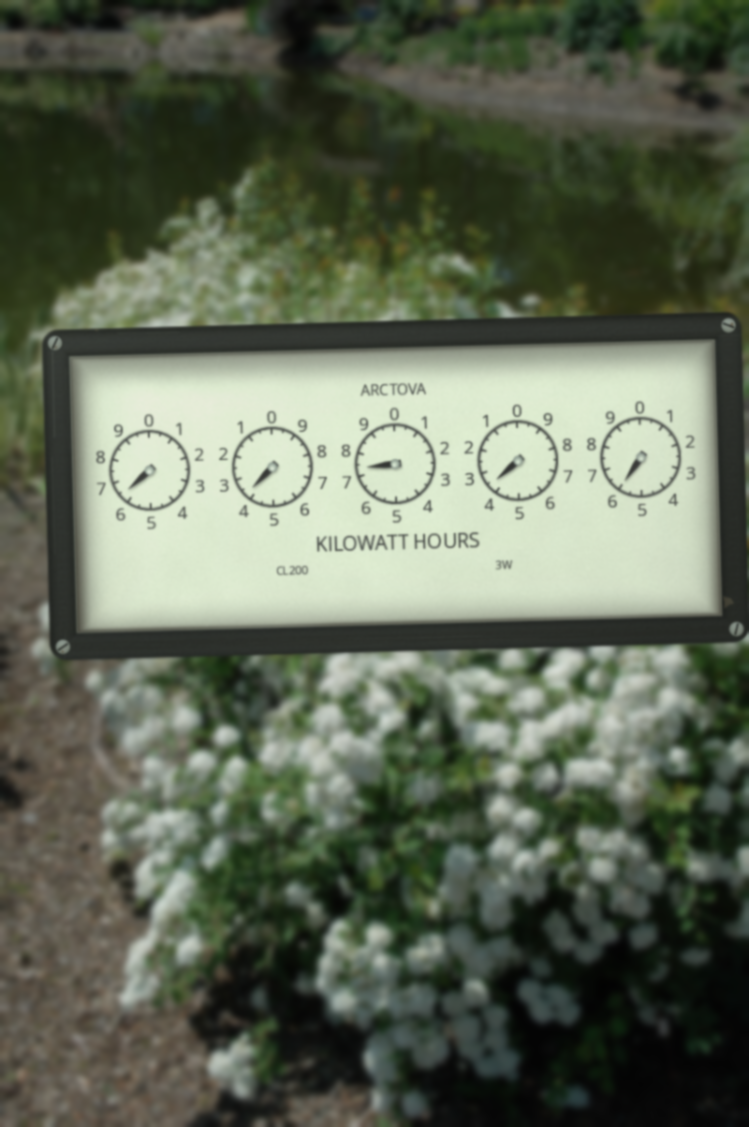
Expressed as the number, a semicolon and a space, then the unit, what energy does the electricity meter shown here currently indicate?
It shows 63736; kWh
